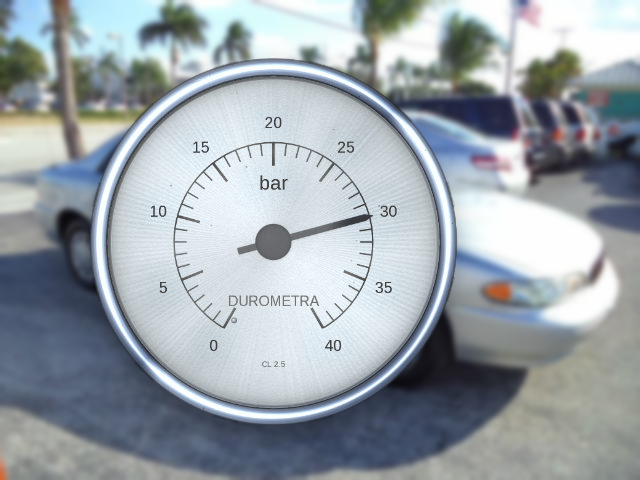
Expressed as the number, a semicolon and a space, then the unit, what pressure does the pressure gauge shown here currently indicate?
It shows 30; bar
